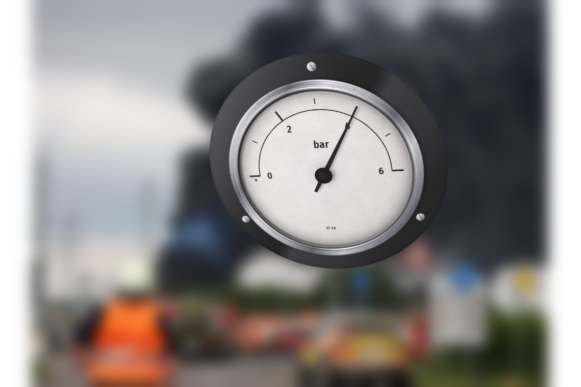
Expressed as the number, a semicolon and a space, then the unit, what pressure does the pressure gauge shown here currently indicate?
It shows 4; bar
